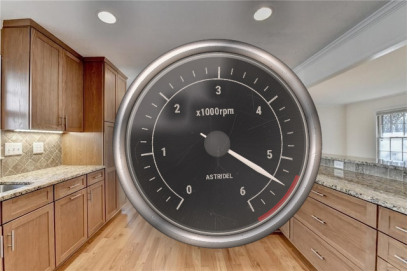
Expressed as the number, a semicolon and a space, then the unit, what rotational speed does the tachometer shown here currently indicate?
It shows 5400; rpm
